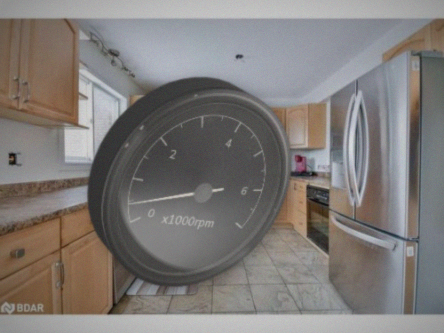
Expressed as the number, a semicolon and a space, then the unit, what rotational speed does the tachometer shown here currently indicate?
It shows 500; rpm
